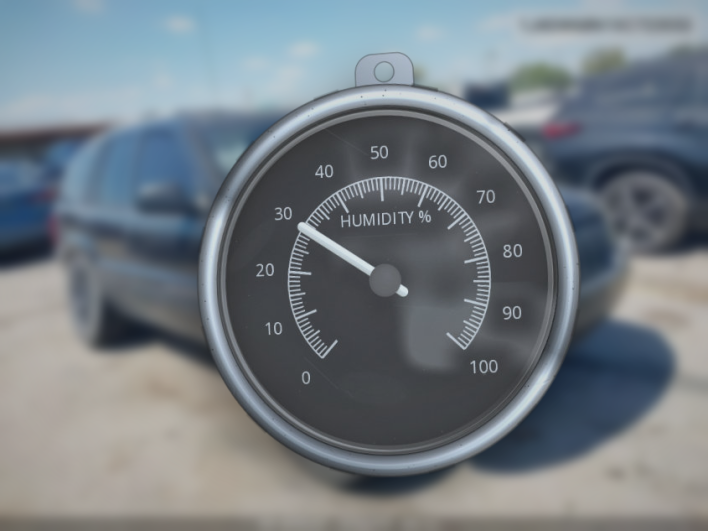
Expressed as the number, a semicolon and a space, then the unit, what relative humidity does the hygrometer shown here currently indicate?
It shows 30; %
